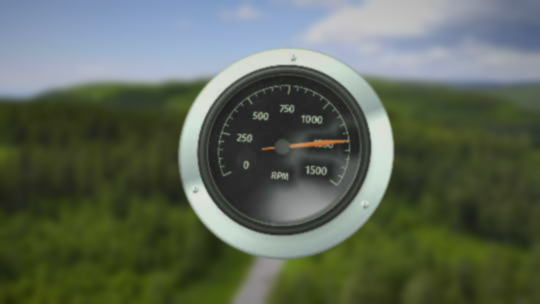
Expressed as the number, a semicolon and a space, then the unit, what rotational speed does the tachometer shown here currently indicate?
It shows 1250; rpm
